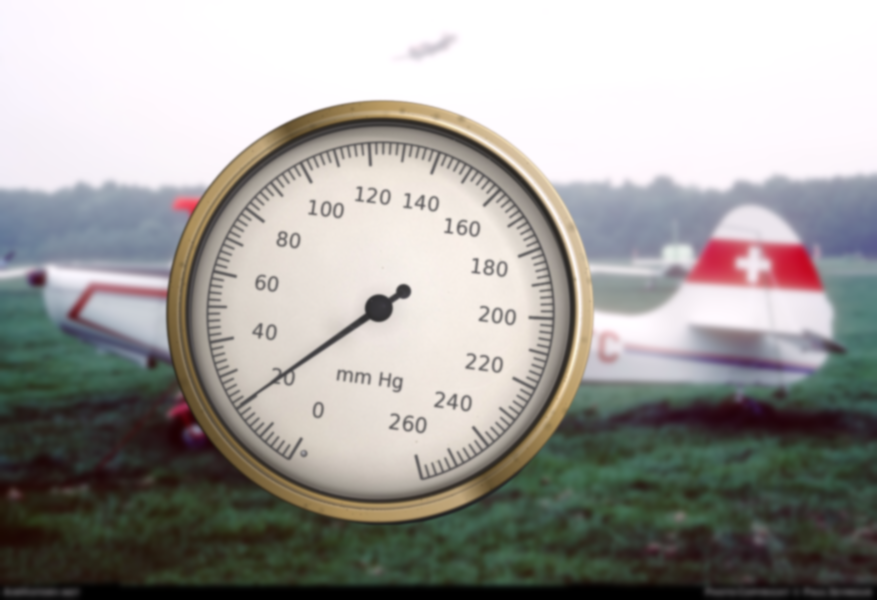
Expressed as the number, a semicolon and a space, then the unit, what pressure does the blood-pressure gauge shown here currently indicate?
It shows 20; mmHg
